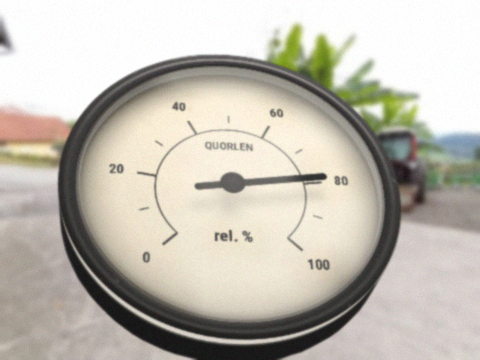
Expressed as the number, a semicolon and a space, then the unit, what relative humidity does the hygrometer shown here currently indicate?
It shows 80; %
